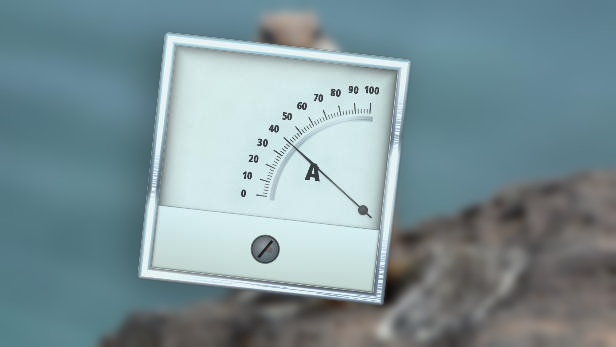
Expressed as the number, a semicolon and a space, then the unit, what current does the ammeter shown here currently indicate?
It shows 40; A
